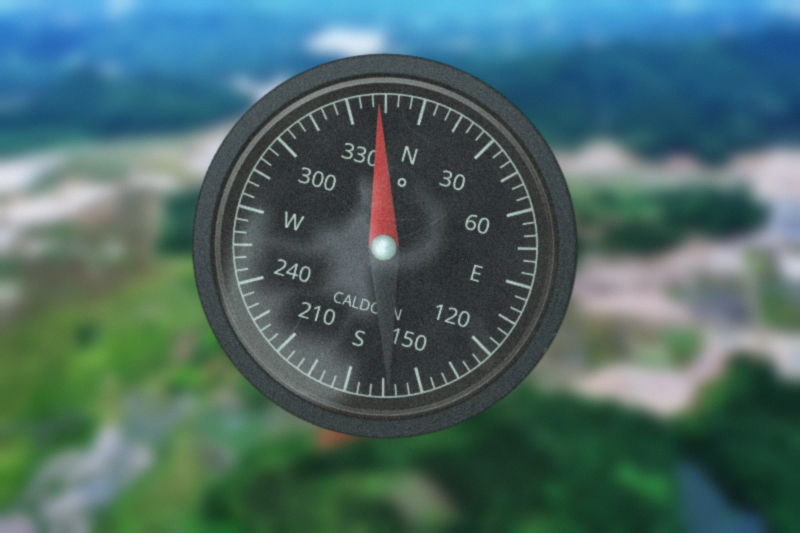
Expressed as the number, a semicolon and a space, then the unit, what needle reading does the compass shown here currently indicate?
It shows 342.5; °
